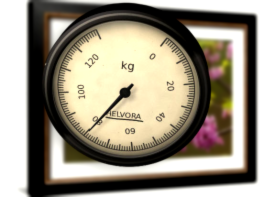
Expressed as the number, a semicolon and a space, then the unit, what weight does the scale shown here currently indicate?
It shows 80; kg
